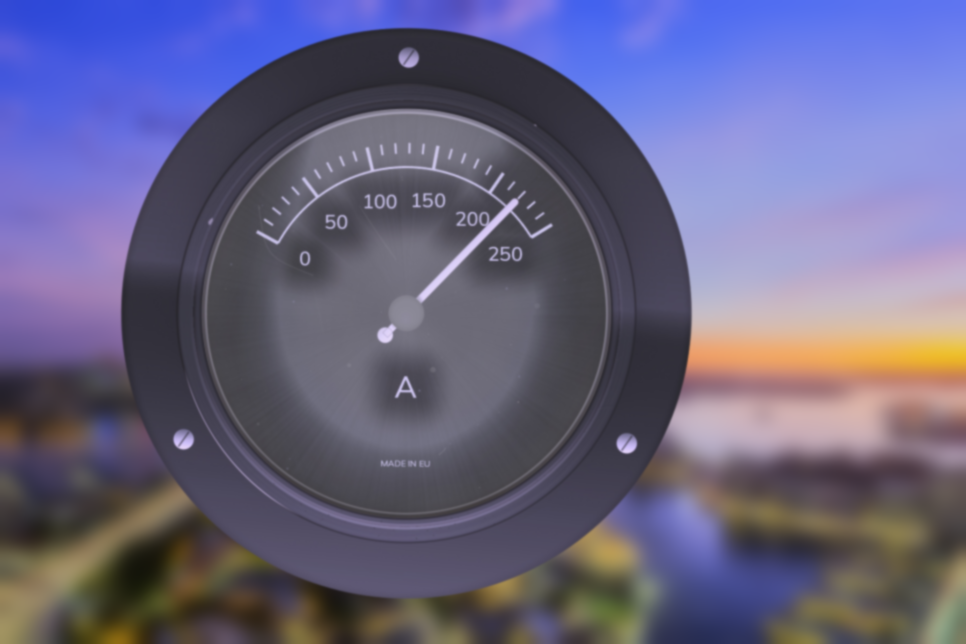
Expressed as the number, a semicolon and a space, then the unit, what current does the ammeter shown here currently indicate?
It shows 220; A
